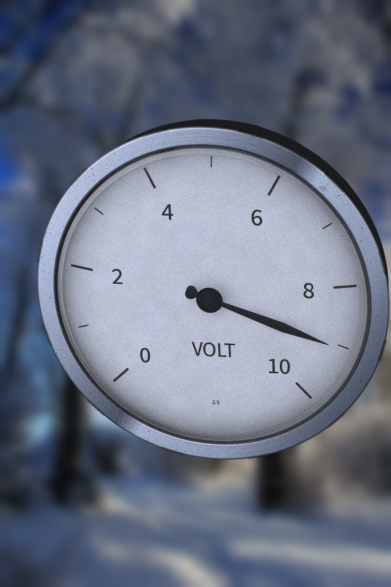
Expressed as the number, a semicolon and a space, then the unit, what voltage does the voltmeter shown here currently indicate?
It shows 9; V
